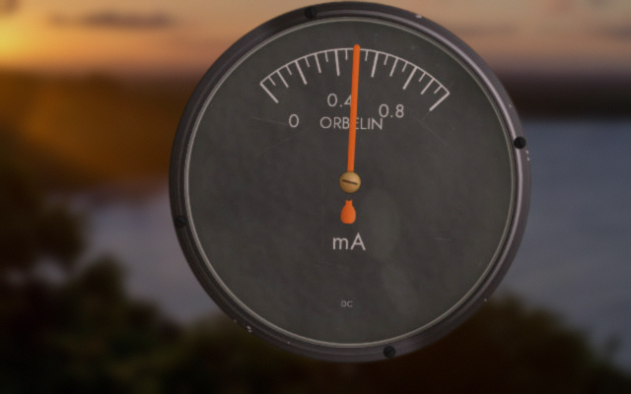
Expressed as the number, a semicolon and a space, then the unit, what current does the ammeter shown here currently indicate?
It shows 0.5; mA
